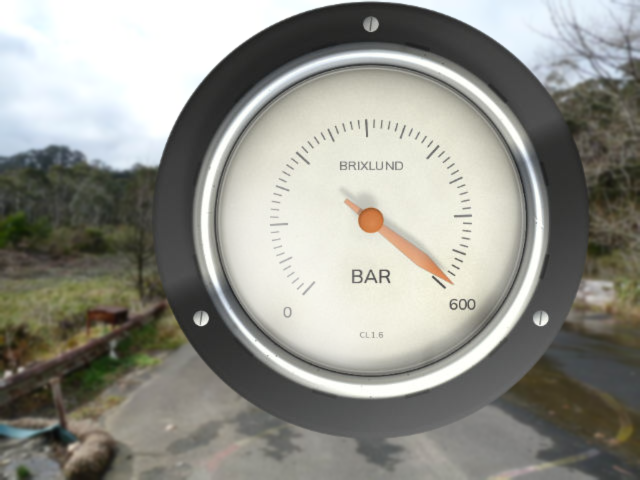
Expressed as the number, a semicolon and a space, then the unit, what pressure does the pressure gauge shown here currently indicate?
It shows 590; bar
